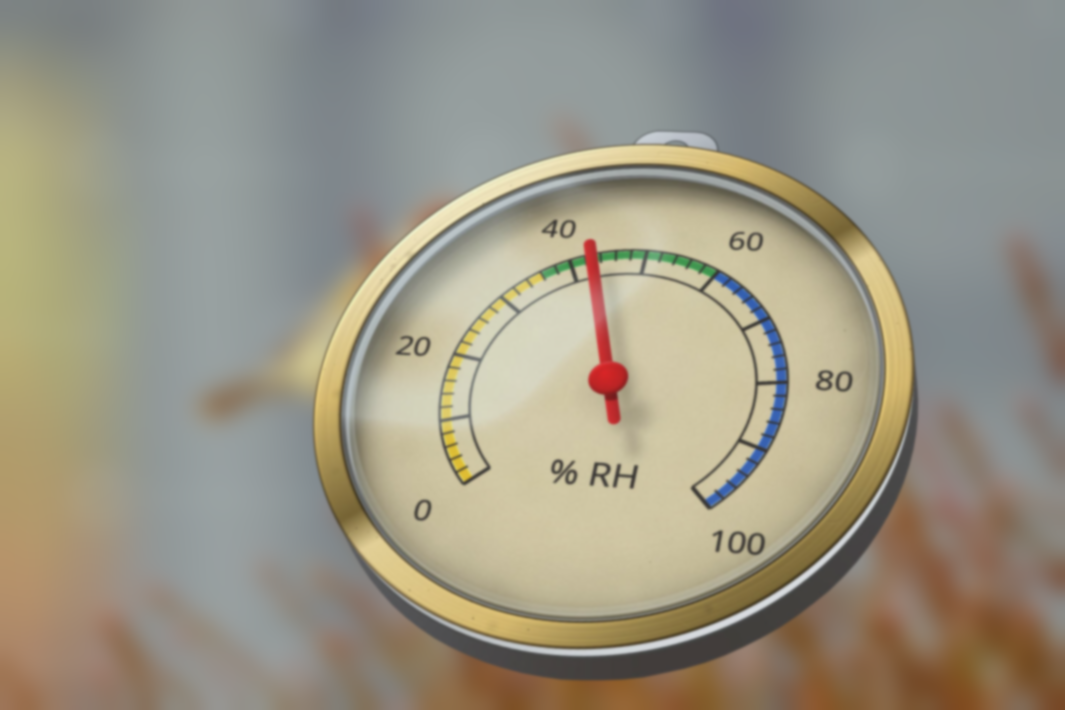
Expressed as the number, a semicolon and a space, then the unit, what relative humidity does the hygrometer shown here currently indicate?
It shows 43; %
